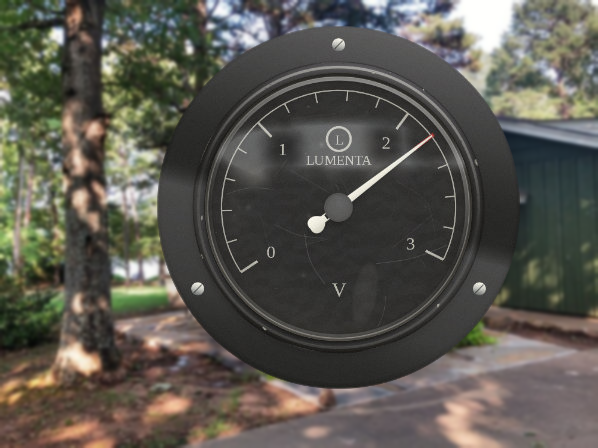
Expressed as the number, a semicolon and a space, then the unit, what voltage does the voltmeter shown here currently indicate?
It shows 2.2; V
